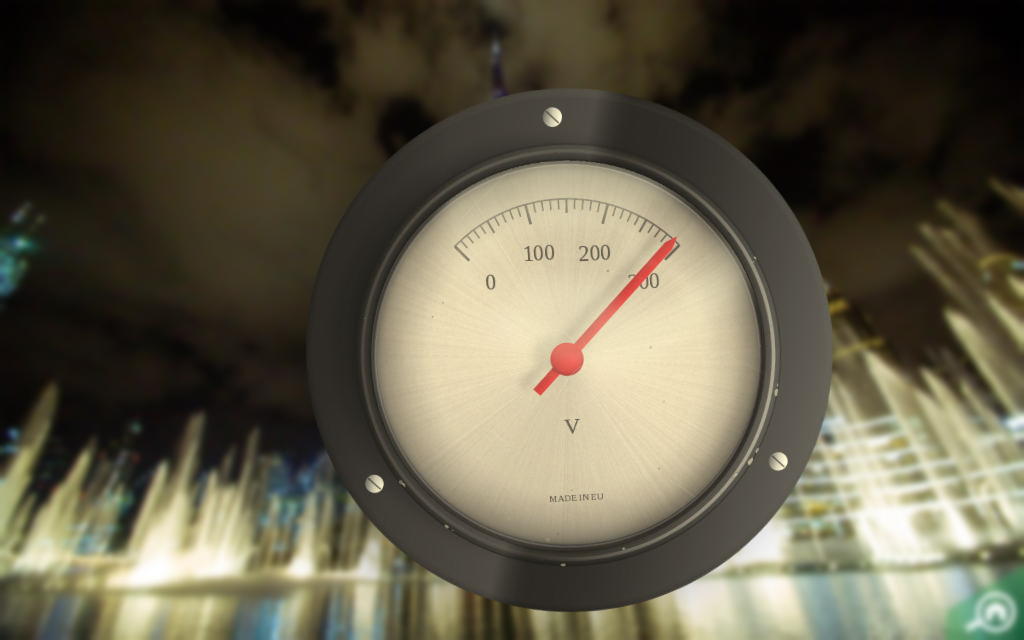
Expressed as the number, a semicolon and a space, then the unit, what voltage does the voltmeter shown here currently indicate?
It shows 290; V
